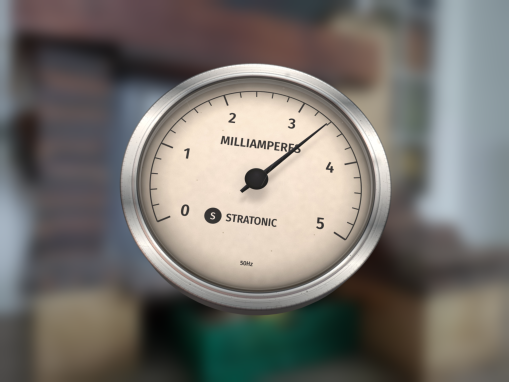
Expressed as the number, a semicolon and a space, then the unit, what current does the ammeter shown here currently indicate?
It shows 3.4; mA
